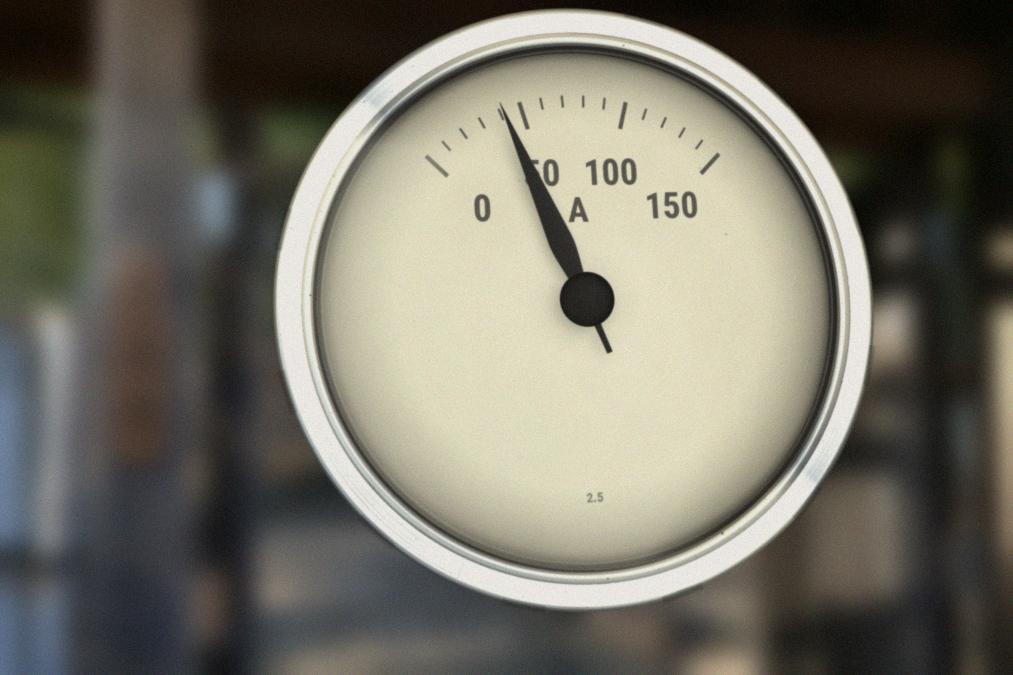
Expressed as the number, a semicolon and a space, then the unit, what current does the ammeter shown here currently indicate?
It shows 40; A
